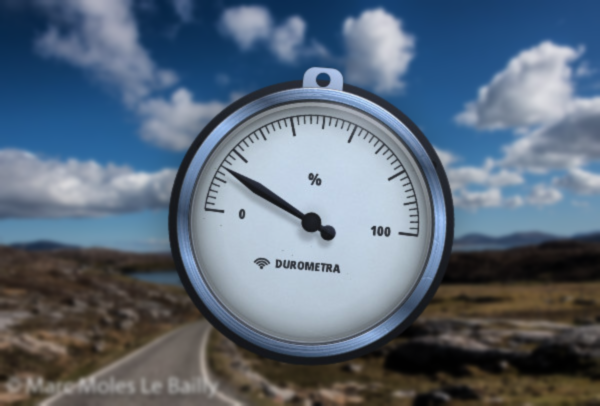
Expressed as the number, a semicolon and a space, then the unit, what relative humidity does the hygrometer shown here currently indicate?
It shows 14; %
